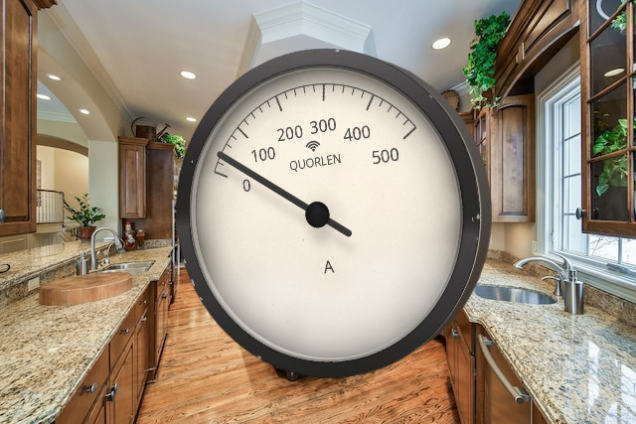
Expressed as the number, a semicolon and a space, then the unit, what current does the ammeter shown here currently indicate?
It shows 40; A
